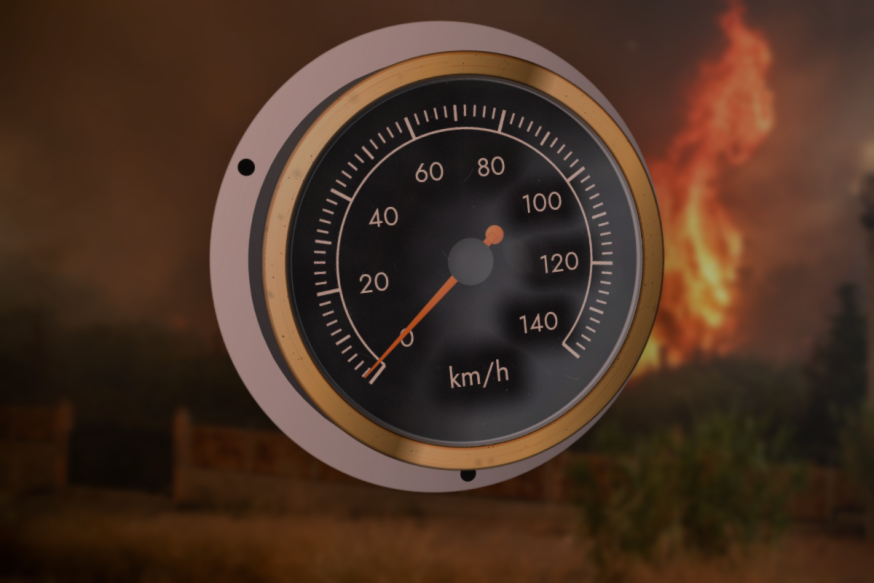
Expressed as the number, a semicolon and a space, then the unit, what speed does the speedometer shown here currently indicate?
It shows 2; km/h
